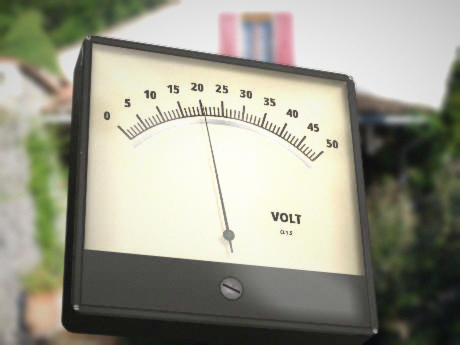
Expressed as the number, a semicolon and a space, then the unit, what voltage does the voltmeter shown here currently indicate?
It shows 20; V
